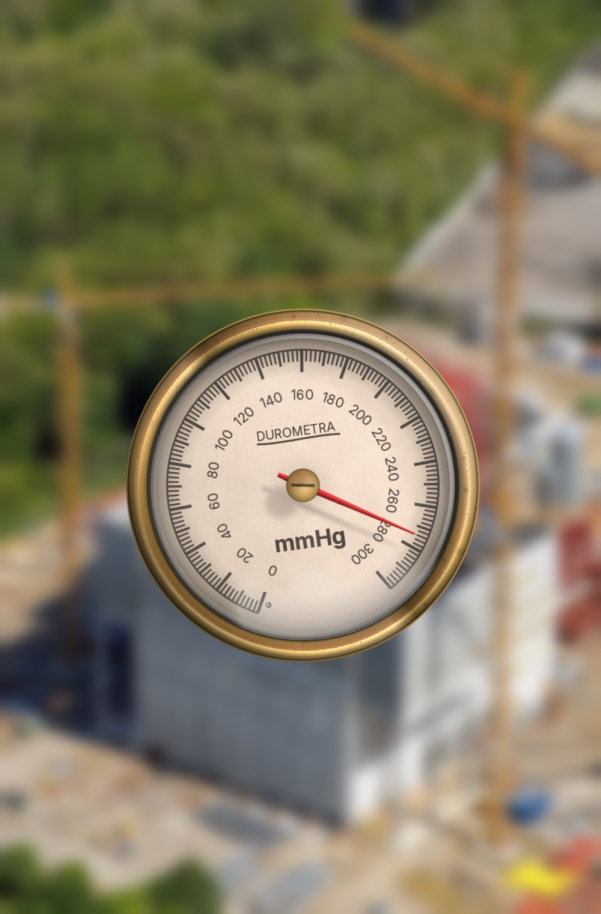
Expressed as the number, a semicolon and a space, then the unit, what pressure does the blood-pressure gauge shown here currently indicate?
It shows 274; mmHg
